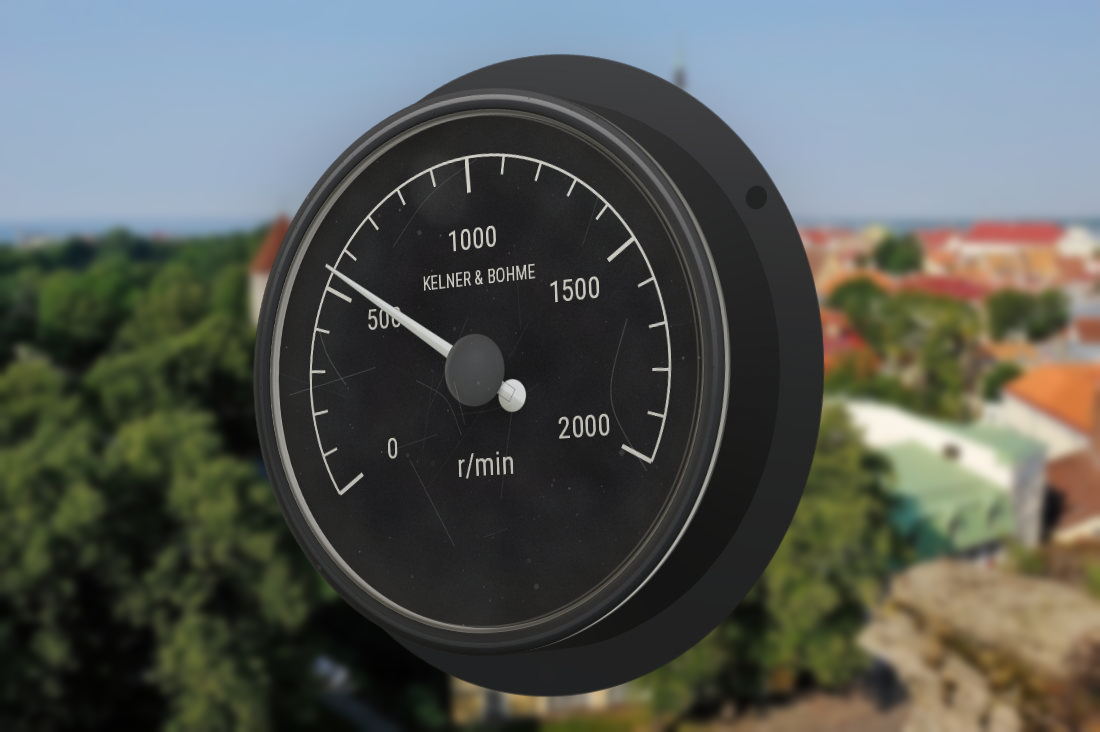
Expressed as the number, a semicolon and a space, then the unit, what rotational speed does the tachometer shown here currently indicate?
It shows 550; rpm
